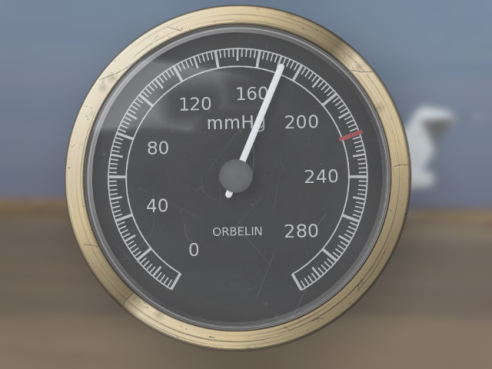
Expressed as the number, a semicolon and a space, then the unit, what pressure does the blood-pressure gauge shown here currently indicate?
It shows 172; mmHg
